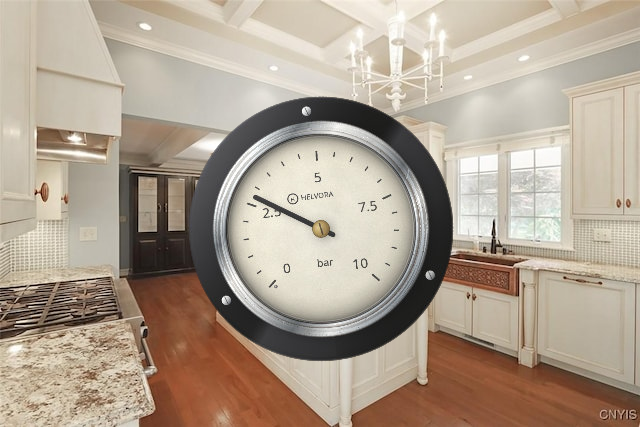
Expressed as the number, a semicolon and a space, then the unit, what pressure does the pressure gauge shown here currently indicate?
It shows 2.75; bar
